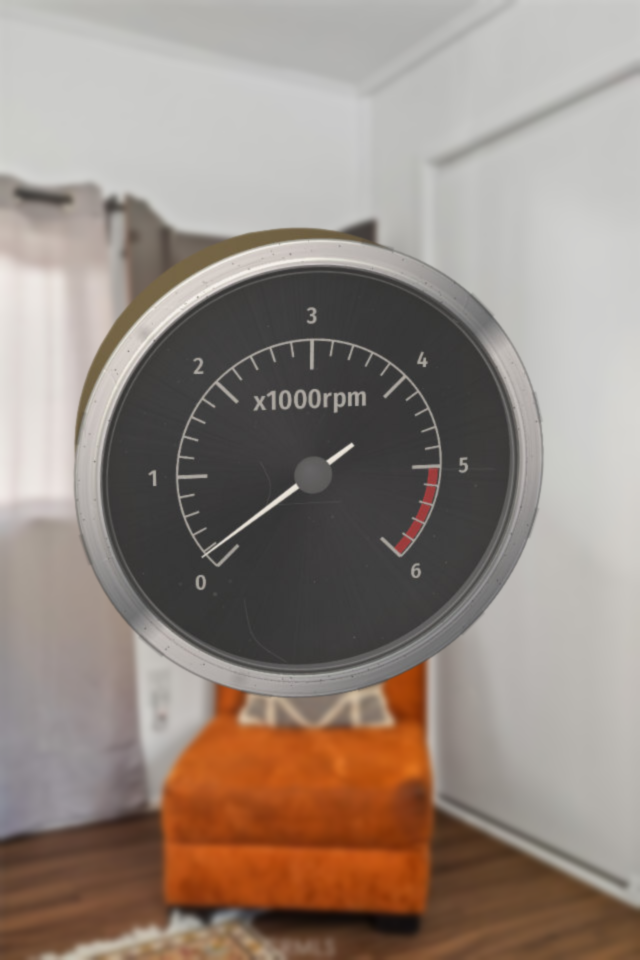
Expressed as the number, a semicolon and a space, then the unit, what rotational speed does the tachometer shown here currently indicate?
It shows 200; rpm
